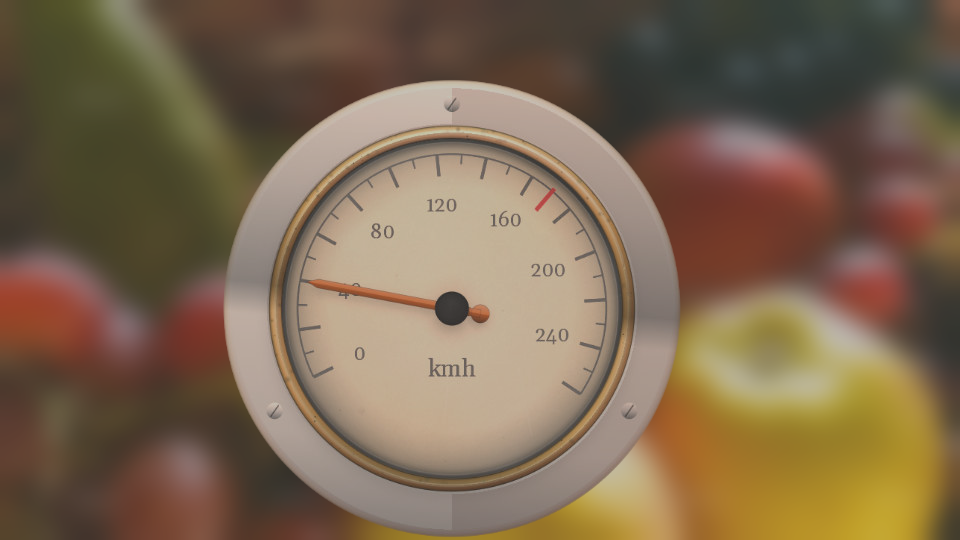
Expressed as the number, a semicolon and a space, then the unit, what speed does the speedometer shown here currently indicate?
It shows 40; km/h
